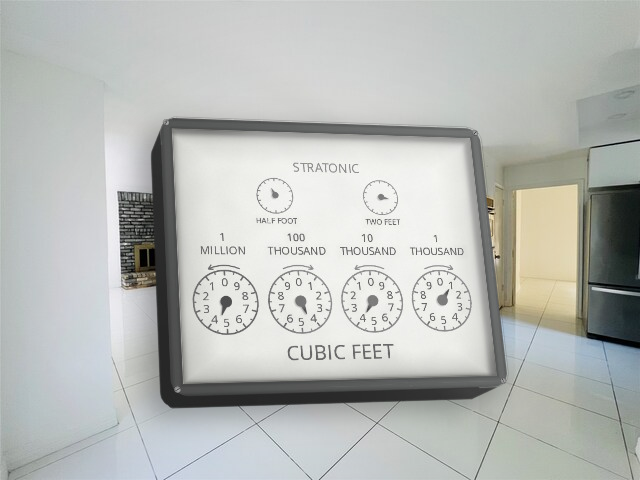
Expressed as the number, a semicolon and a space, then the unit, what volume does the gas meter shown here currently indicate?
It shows 444100; ft³
